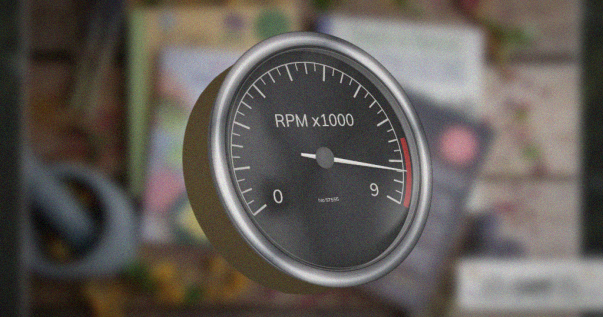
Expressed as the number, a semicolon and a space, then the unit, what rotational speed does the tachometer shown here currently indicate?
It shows 8250; rpm
